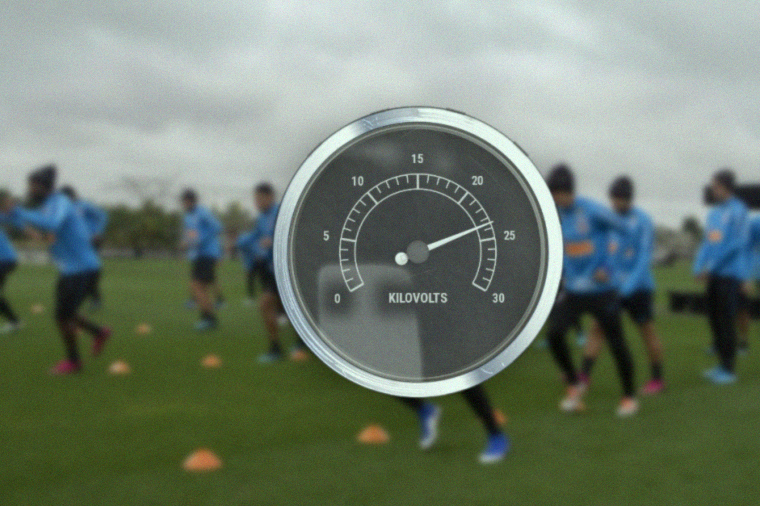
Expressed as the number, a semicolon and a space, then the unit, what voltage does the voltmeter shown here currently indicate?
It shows 23.5; kV
